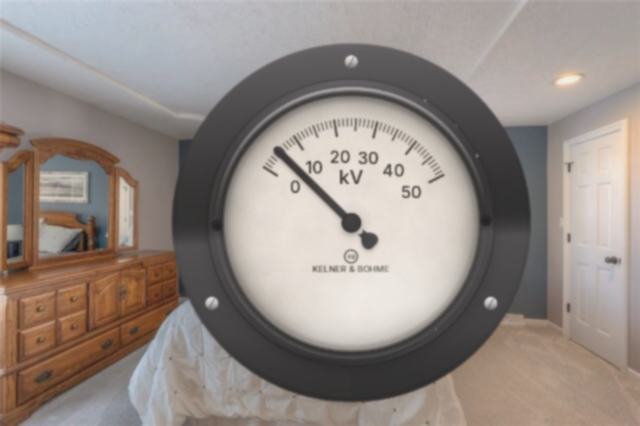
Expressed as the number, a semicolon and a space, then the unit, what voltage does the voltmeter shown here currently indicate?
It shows 5; kV
